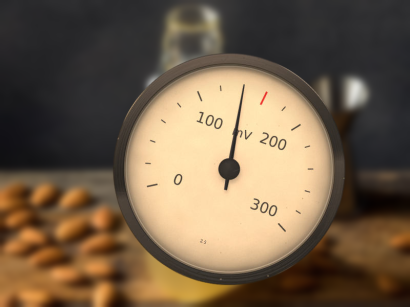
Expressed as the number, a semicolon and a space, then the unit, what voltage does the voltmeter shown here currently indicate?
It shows 140; mV
